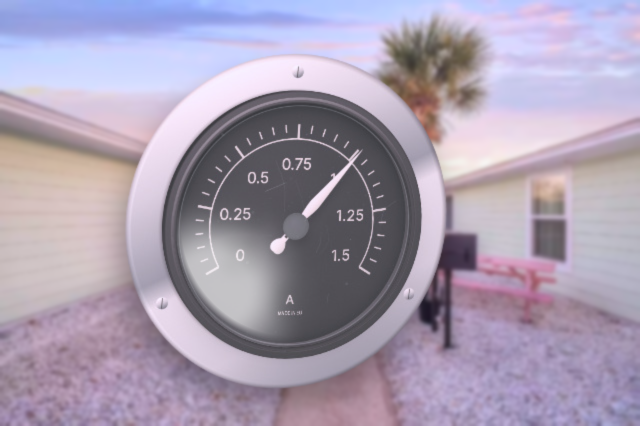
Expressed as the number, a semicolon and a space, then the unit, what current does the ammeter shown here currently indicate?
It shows 1; A
